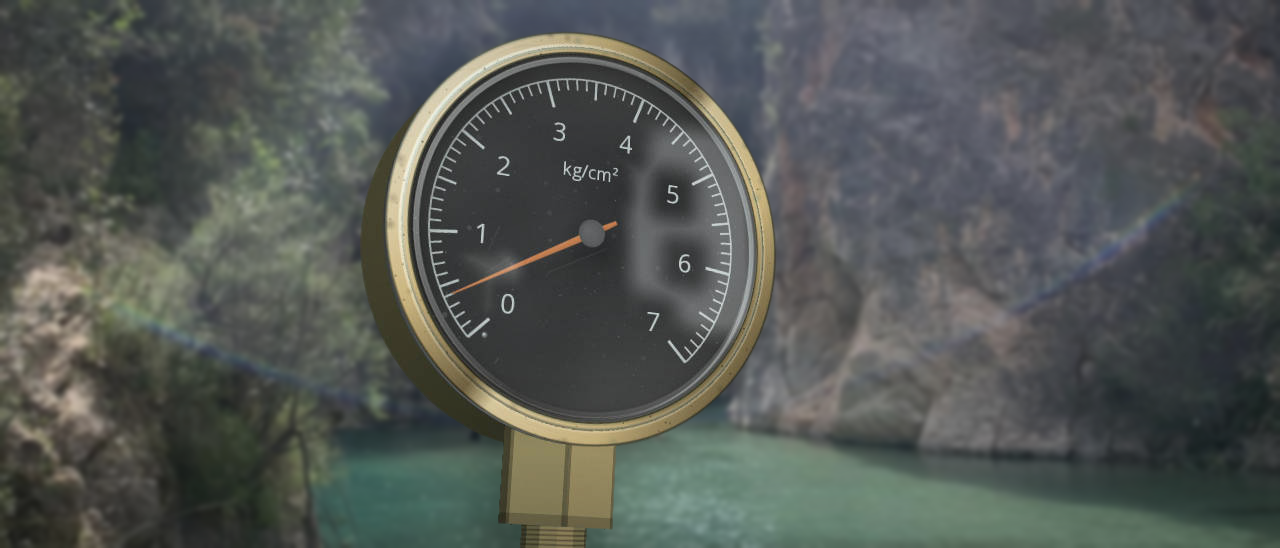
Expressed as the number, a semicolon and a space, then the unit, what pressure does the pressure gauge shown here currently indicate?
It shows 0.4; kg/cm²
